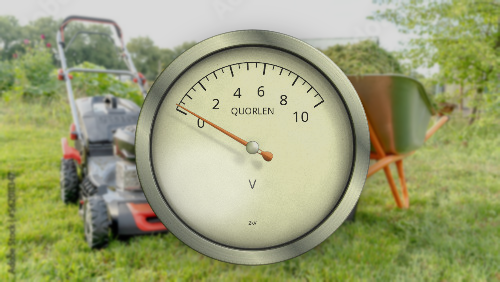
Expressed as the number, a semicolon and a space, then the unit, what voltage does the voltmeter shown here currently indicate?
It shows 0.25; V
